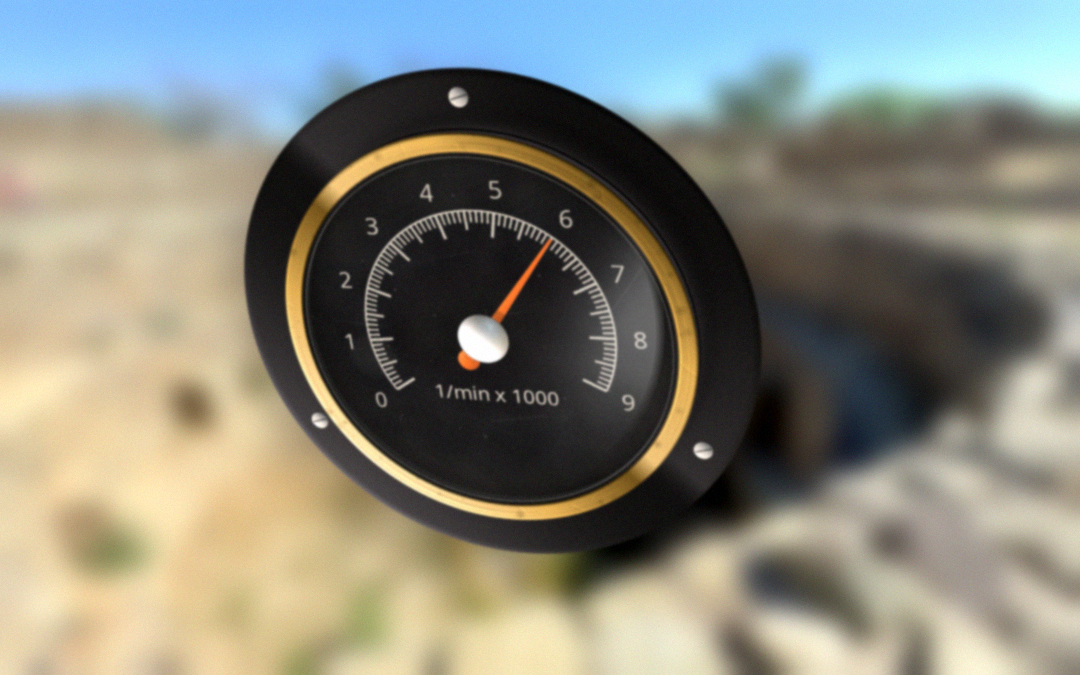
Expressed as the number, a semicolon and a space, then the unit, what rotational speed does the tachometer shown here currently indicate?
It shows 6000; rpm
